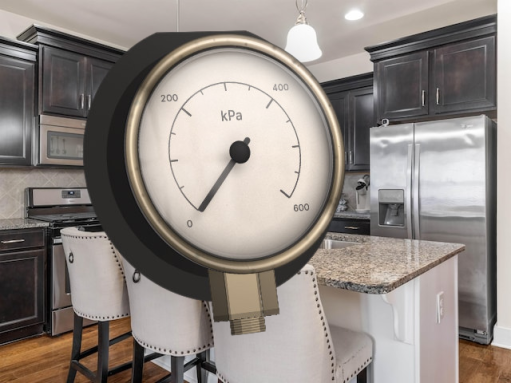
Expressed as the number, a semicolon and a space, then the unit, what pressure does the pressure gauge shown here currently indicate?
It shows 0; kPa
